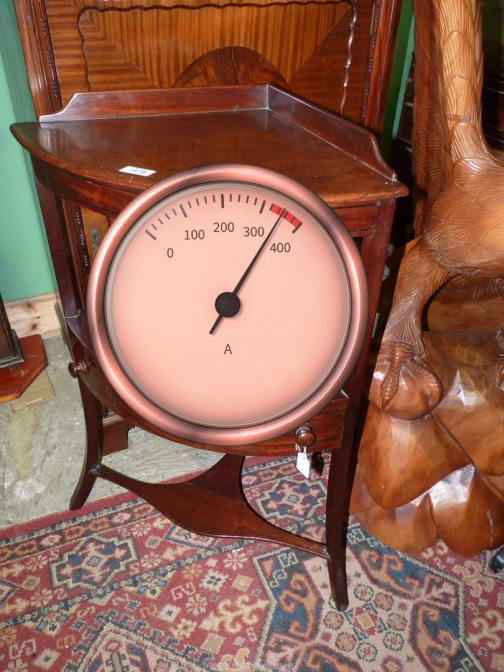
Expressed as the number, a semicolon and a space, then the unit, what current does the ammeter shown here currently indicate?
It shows 350; A
